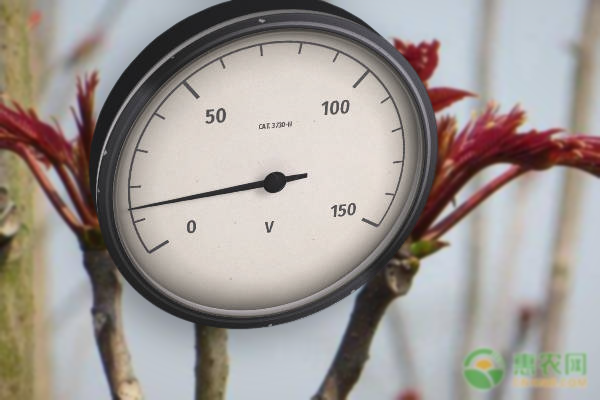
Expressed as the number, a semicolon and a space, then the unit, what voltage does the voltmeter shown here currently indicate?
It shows 15; V
